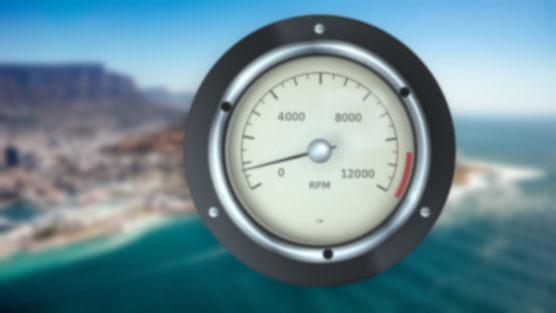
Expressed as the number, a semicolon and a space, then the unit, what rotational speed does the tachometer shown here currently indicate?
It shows 750; rpm
